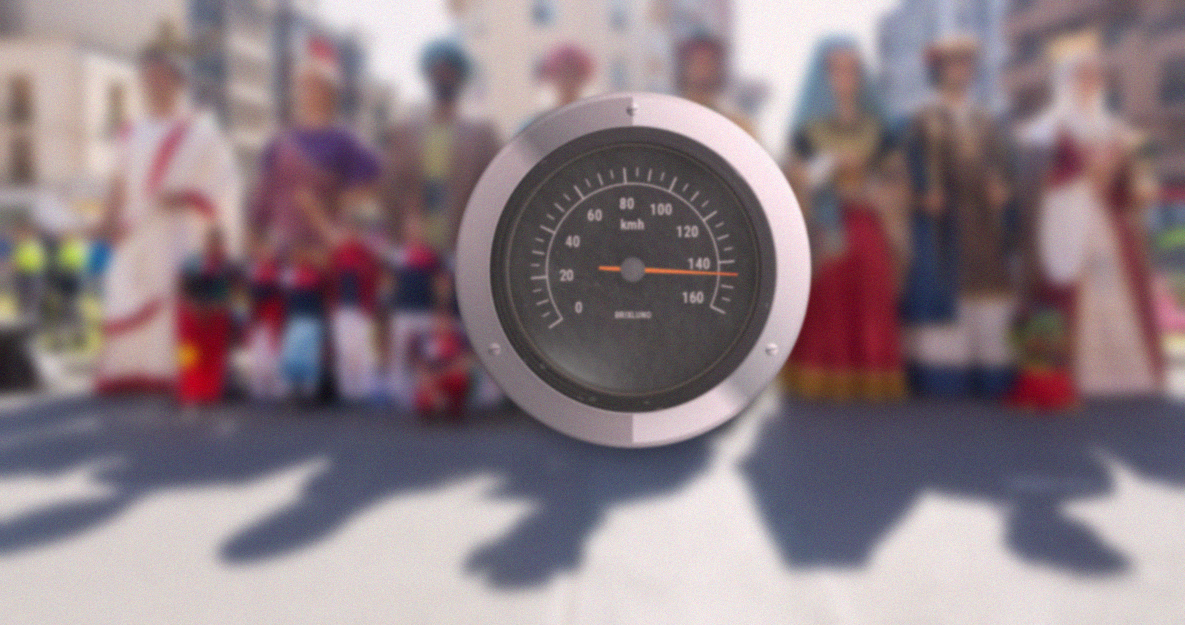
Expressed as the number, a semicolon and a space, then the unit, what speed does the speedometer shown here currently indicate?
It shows 145; km/h
